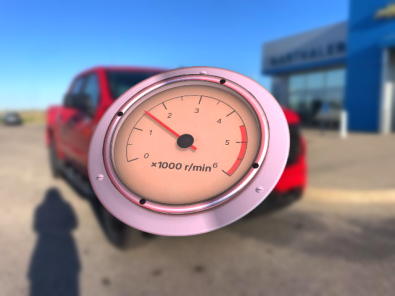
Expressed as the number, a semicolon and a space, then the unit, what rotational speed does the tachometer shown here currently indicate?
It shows 1500; rpm
